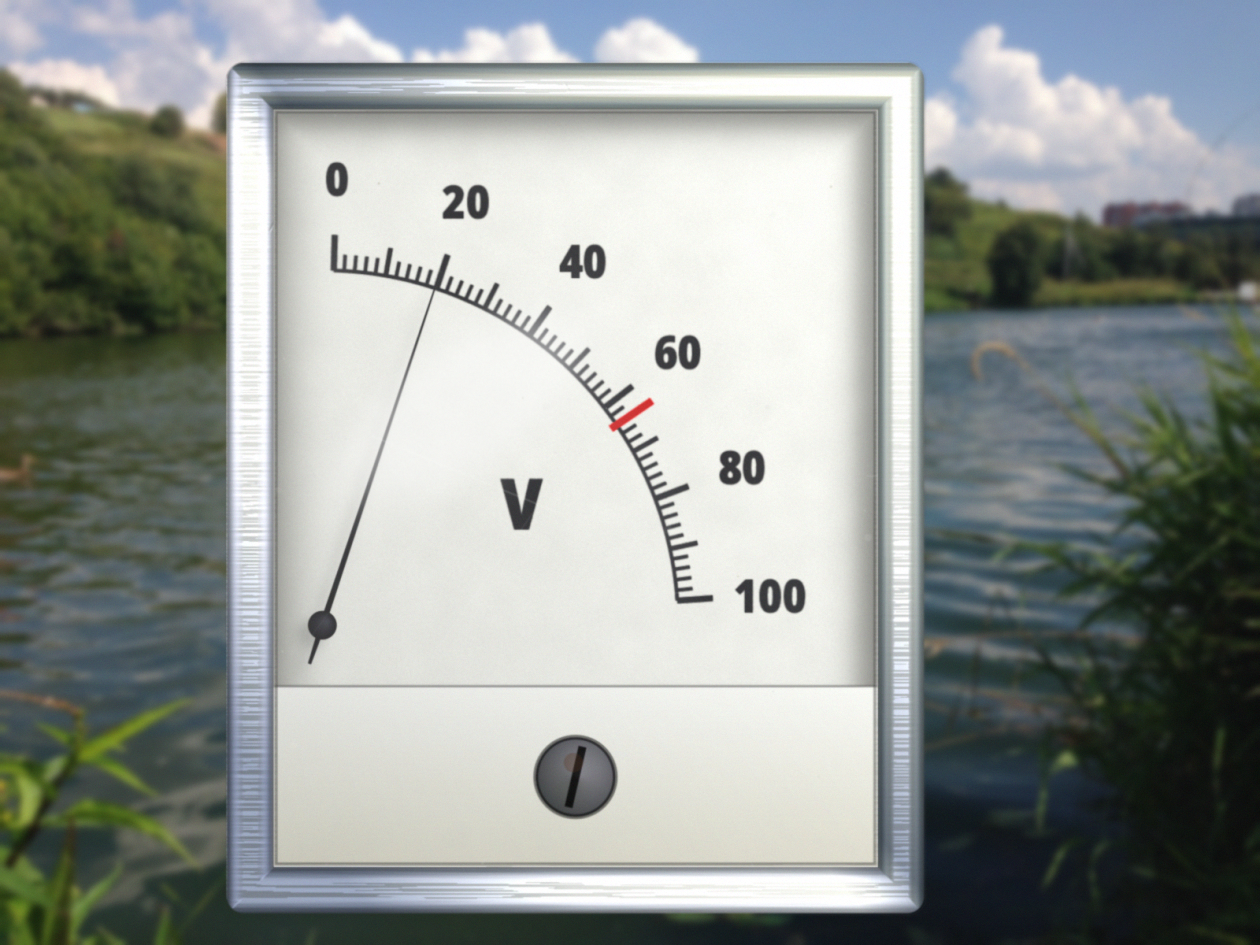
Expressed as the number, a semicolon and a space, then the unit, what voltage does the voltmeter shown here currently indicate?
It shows 20; V
